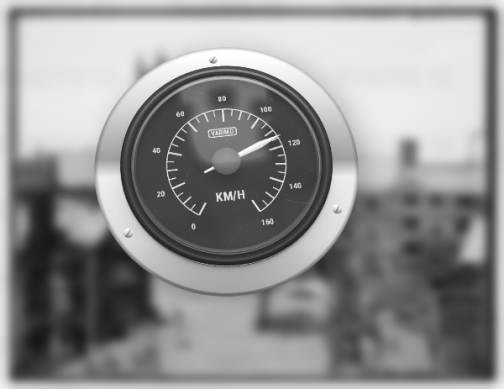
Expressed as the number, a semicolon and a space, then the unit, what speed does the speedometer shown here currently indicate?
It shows 115; km/h
